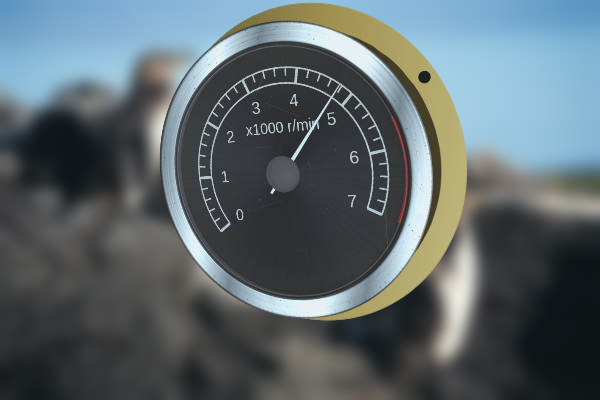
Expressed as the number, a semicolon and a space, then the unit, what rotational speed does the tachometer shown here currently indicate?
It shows 4800; rpm
